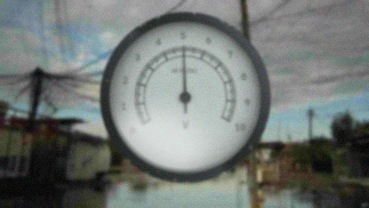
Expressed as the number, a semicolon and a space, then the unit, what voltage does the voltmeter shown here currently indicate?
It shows 5; V
